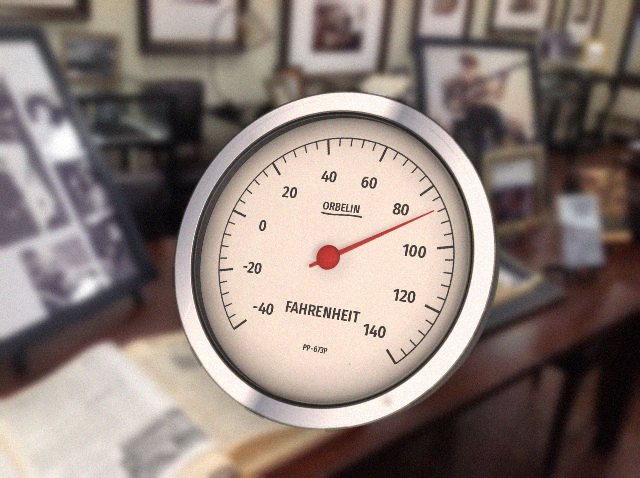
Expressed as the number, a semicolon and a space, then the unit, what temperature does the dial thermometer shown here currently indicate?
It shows 88; °F
